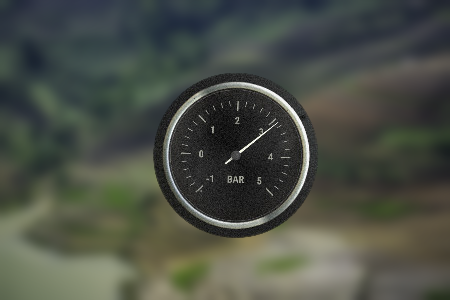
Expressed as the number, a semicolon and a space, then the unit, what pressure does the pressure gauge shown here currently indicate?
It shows 3.1; bar
